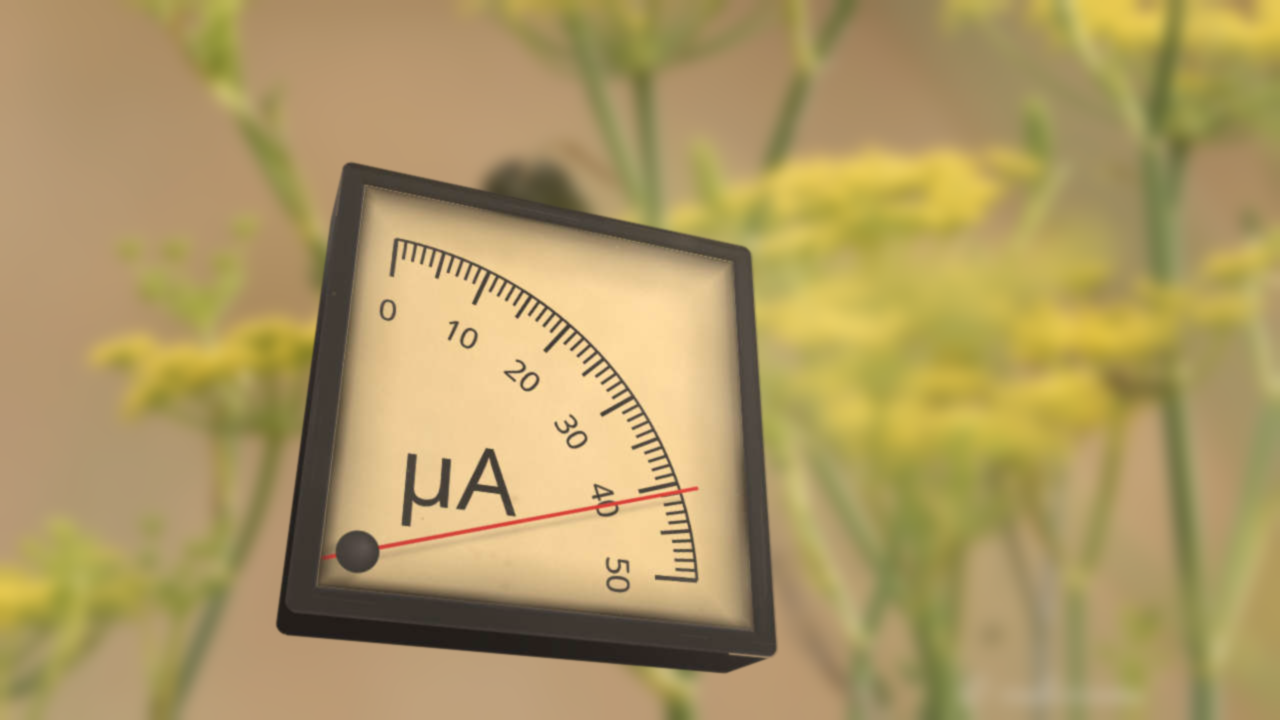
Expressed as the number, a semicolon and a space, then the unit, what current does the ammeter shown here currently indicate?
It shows 41; µA
